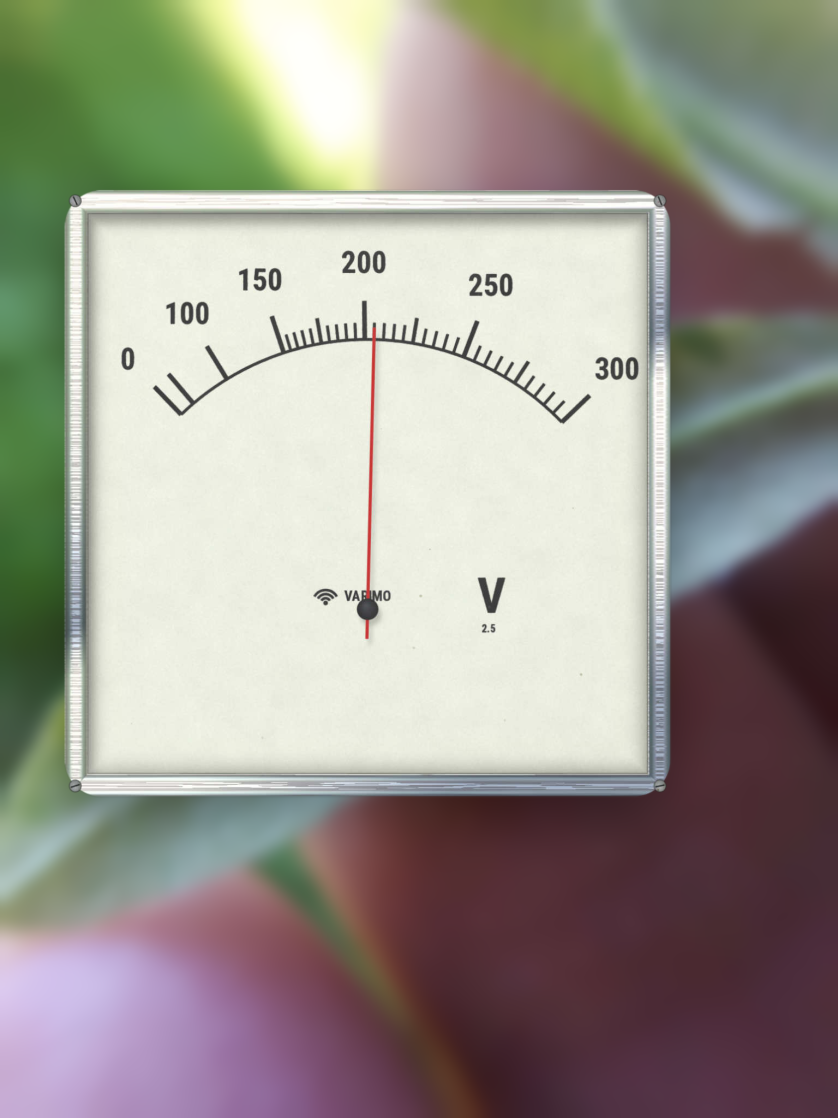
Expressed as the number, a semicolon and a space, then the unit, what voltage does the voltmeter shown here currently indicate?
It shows 205; V
